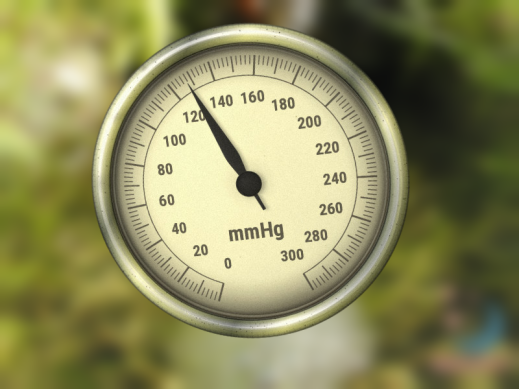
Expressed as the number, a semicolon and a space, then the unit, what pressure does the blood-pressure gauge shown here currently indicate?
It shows 128; mmHg
